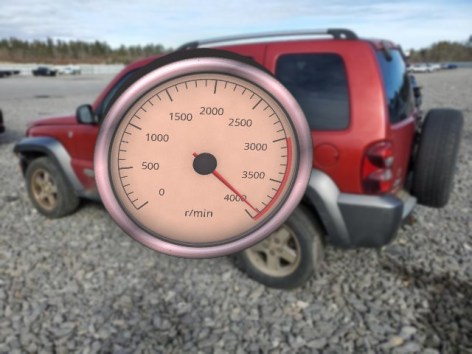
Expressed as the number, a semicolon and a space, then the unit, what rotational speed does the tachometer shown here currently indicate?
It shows 3900; rpm
